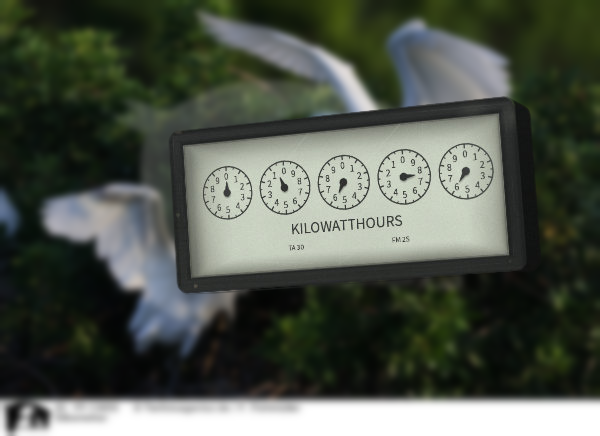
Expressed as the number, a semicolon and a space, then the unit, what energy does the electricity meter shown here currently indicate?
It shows 576; kWh
